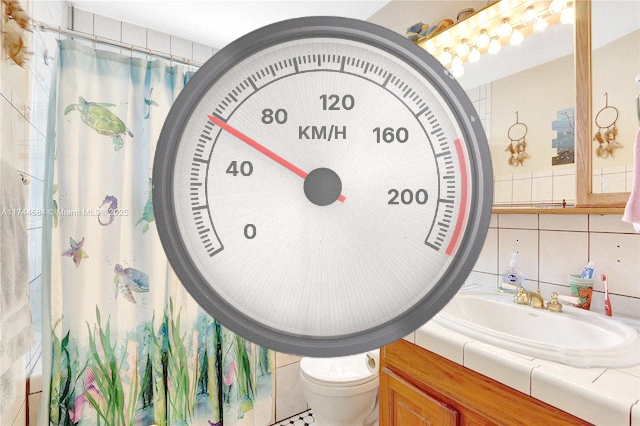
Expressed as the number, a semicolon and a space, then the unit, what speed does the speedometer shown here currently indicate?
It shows 58; km/h
